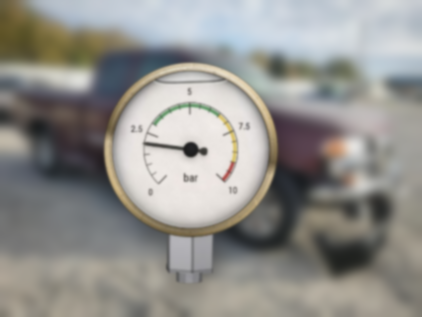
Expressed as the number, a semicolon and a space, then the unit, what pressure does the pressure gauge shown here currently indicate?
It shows 2; bar
